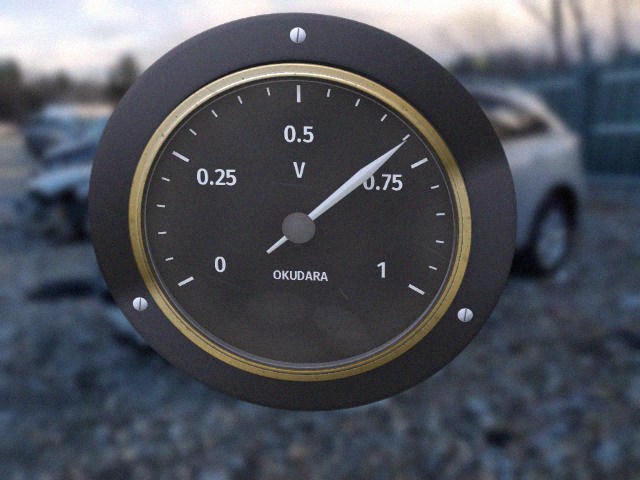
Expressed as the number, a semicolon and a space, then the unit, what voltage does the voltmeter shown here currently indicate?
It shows 0.7; V
